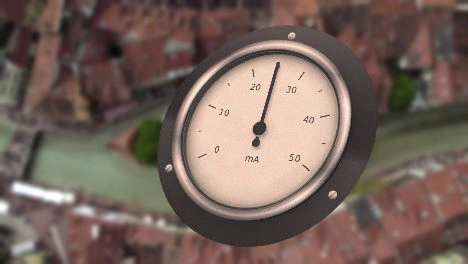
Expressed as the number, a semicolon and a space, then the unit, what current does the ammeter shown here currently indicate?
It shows 25; mA
